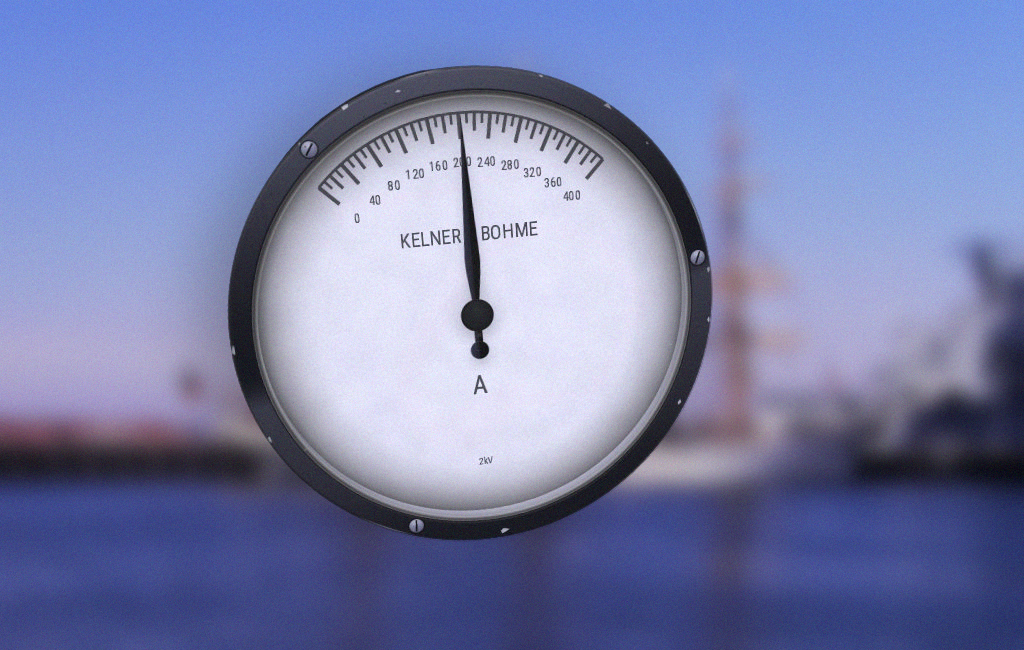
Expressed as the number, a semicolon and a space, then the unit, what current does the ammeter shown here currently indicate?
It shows 200; A
